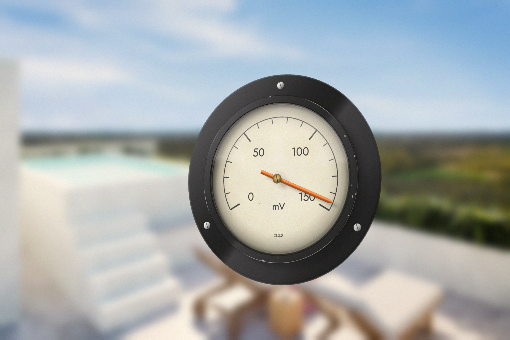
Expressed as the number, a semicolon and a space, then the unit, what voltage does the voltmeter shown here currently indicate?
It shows 145; mV
